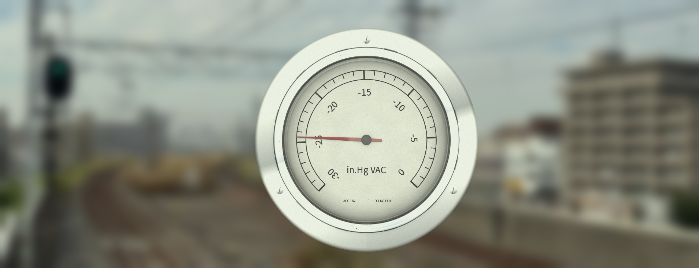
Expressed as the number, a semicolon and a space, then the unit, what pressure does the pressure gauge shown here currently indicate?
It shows -24.5; inHg
